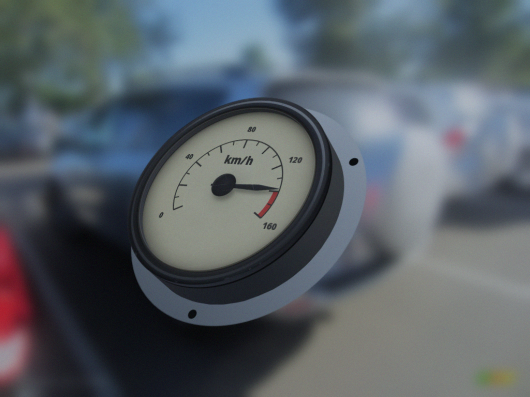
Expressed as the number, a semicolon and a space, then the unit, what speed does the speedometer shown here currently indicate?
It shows 140; km/h
